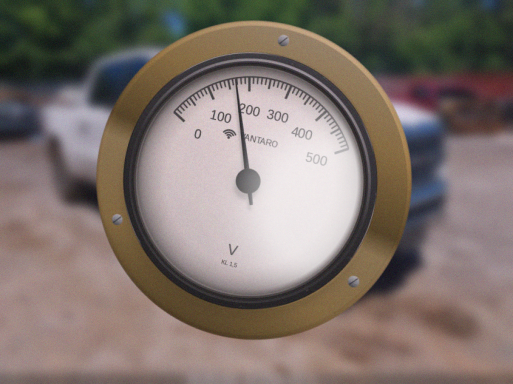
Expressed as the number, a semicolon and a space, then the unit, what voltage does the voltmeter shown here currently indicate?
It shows 170; V
